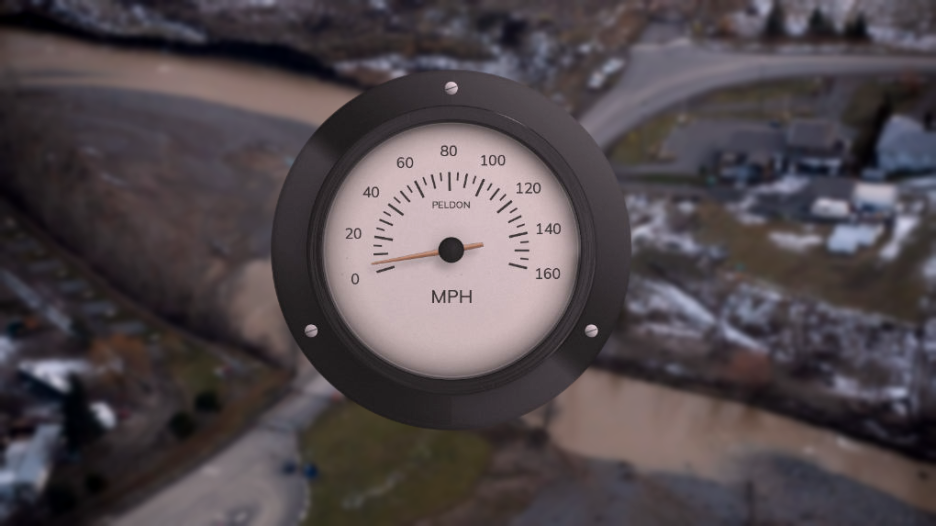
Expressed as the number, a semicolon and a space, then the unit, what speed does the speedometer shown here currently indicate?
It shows 5; mph
